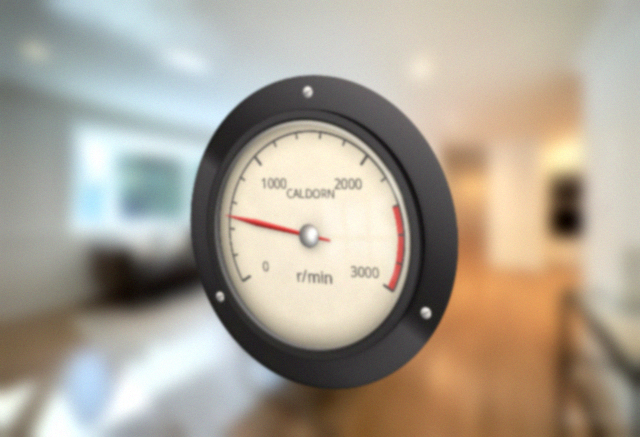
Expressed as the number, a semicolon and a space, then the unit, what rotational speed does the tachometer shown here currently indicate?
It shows 500; rpm
